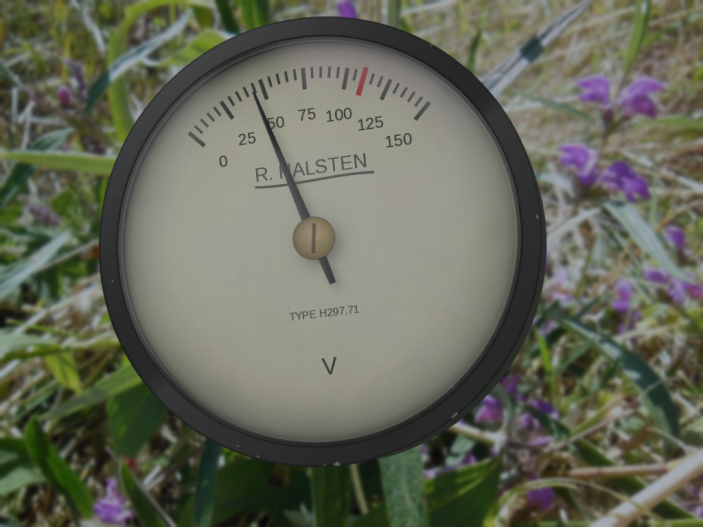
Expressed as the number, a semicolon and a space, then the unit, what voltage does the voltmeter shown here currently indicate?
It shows 45; V
